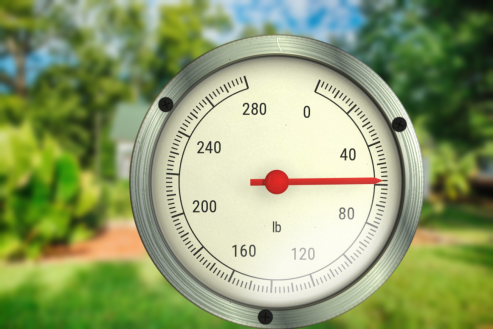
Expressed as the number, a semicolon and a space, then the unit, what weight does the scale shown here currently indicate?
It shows 58; lb
